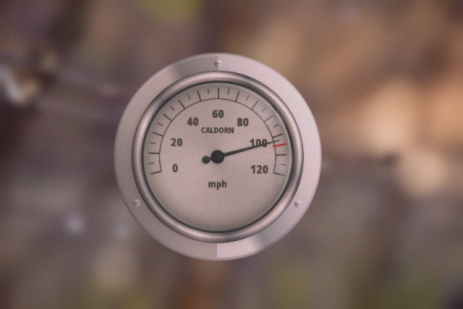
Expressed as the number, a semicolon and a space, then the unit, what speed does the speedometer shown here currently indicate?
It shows 102.5; mph
